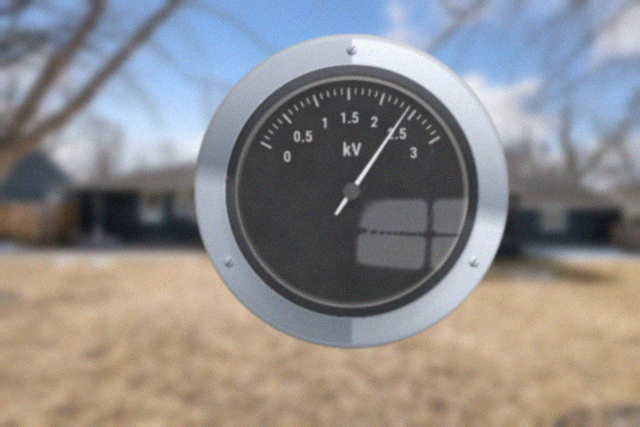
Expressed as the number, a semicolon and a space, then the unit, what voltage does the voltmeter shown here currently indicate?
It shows 2.4; kV
